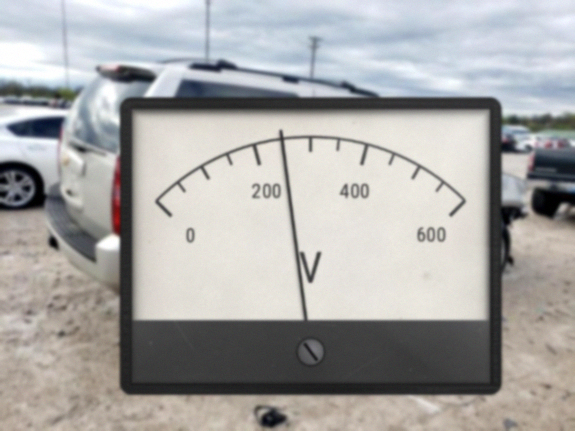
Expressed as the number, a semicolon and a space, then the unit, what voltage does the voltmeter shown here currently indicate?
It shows 250; V
